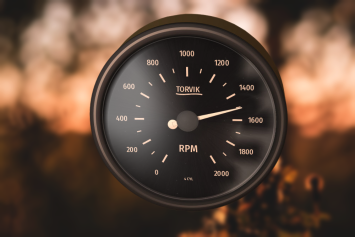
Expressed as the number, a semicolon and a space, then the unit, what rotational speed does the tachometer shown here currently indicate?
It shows 1500; rpm
